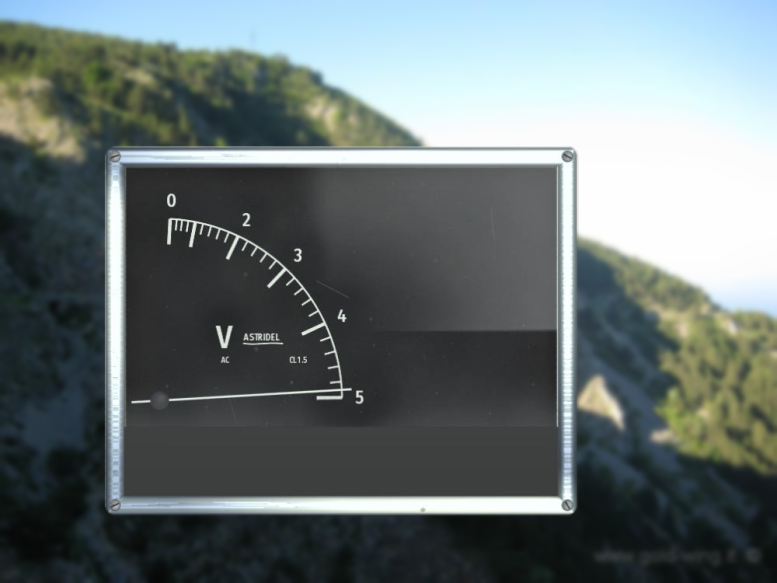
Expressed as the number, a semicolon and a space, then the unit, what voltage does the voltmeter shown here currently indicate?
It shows 4.9; V
